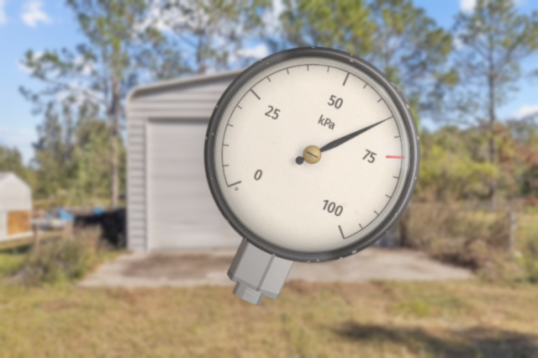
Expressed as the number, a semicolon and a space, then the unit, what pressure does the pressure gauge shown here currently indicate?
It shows 65; kPa
